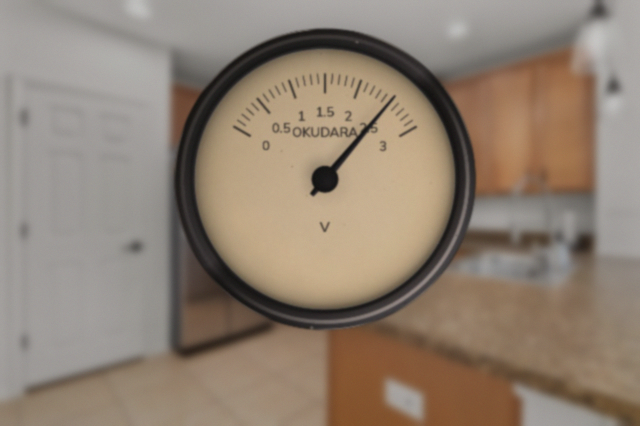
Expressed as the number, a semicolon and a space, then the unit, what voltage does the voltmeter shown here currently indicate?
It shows 2.5; V
